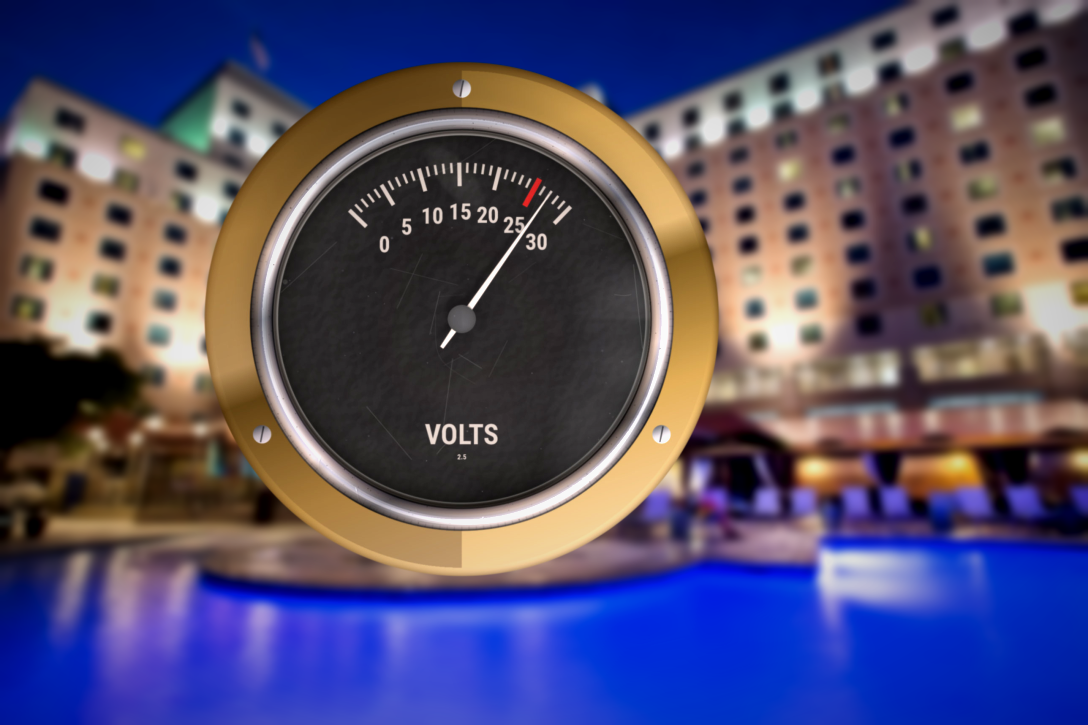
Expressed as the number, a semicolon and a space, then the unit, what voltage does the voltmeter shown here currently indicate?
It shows 27; V
